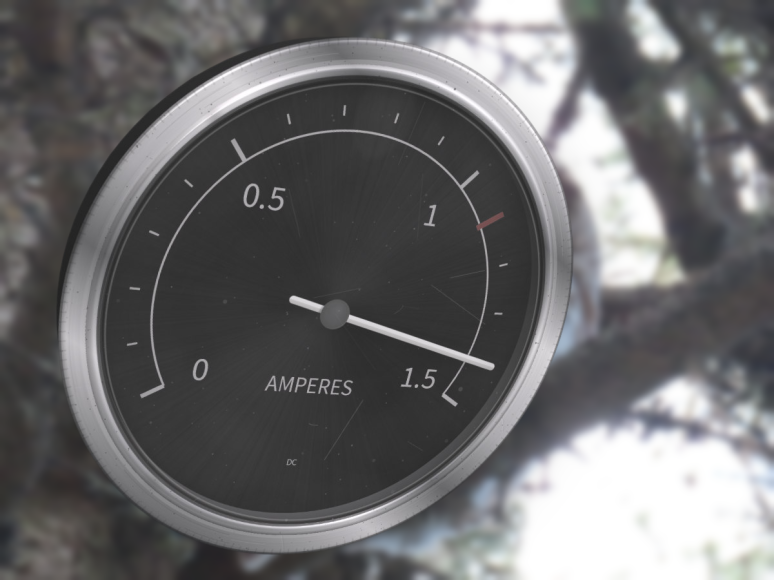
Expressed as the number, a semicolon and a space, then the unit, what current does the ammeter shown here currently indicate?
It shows 1.4; A
